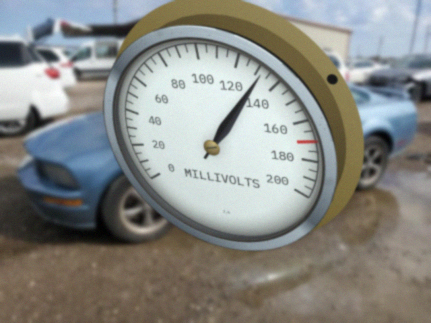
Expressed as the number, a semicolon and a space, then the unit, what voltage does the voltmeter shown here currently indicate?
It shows 132.5; mV
